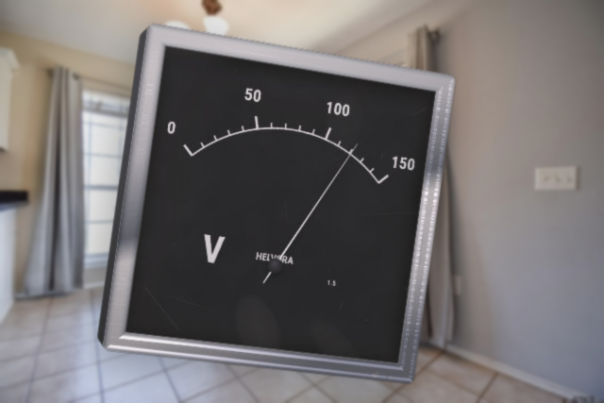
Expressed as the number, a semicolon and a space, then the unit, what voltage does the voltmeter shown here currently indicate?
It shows 120; V
